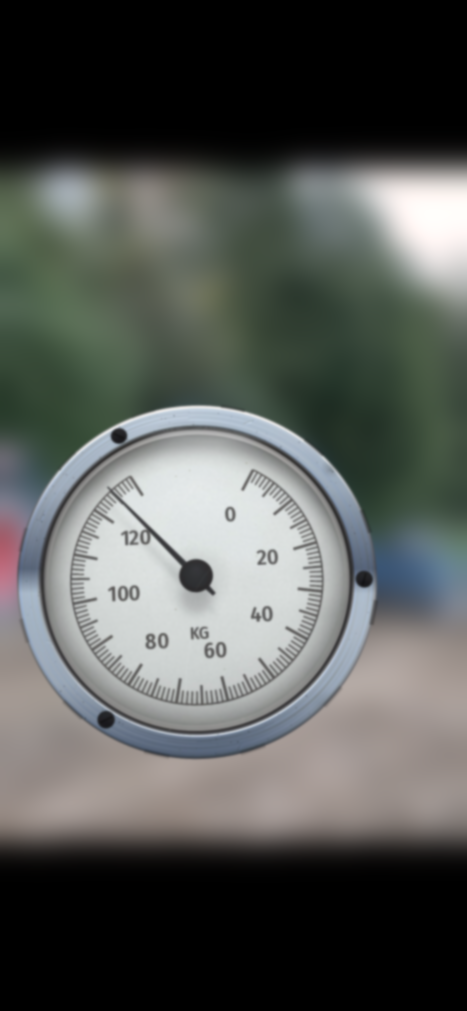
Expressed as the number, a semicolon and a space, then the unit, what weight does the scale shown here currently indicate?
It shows 125; kg
